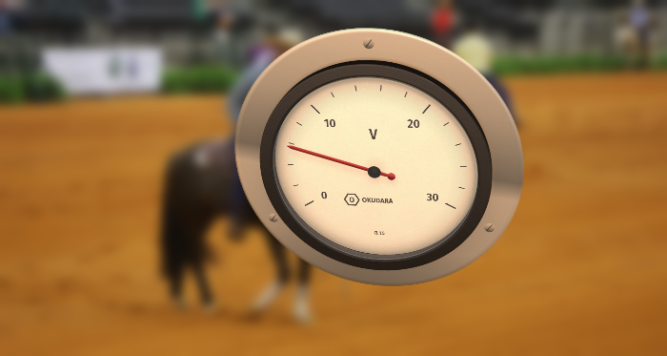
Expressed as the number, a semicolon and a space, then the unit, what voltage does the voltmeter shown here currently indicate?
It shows 6; V
